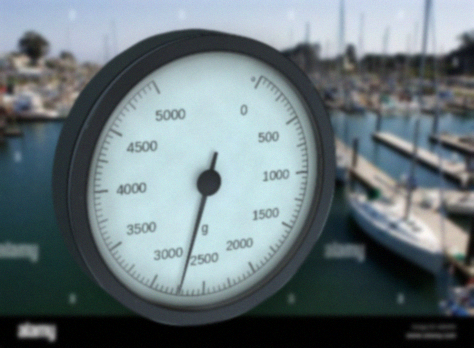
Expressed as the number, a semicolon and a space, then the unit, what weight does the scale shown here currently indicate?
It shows 2750; g
